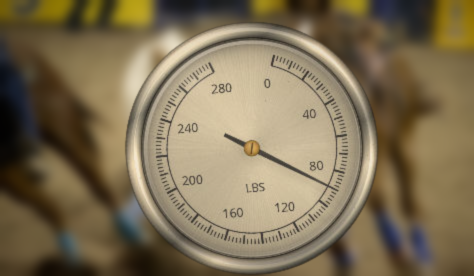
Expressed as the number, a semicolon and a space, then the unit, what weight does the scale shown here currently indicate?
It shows 90; lb
